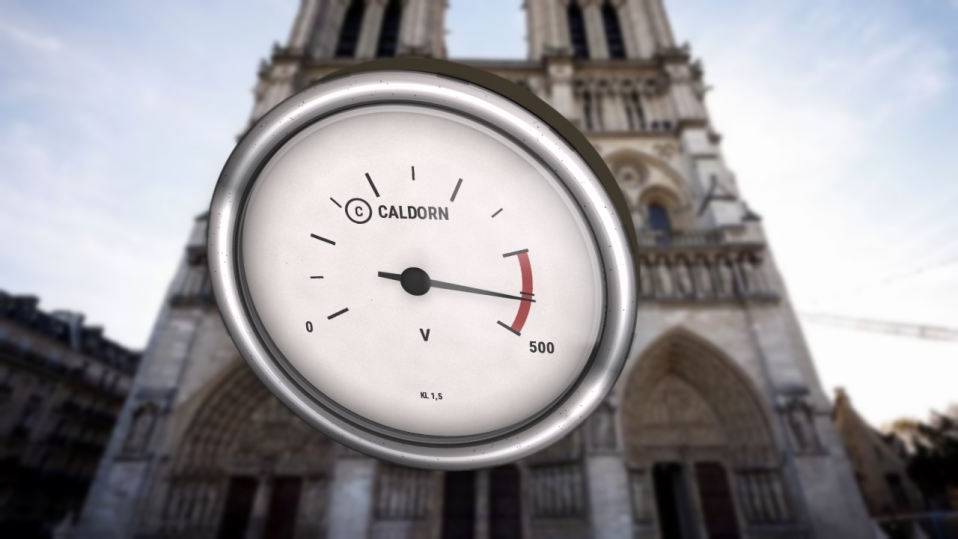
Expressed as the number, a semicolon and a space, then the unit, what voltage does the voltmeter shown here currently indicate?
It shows 450; V
